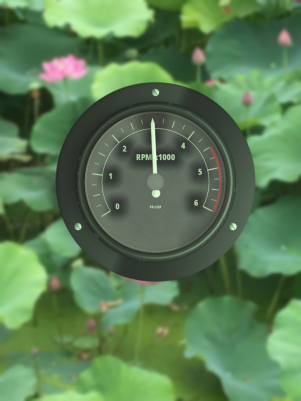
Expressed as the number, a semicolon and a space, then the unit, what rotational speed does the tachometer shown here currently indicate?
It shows 3000; rpm
